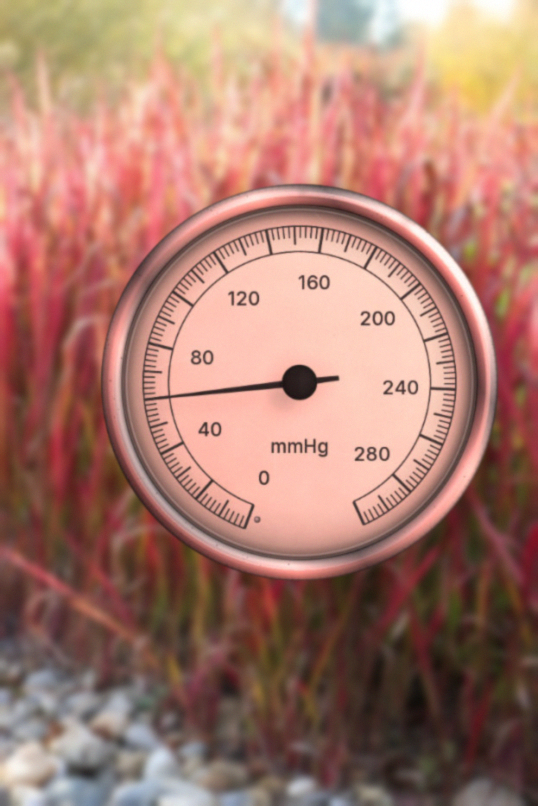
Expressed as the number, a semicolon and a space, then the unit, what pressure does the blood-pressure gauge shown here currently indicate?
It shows 60; mmHg
